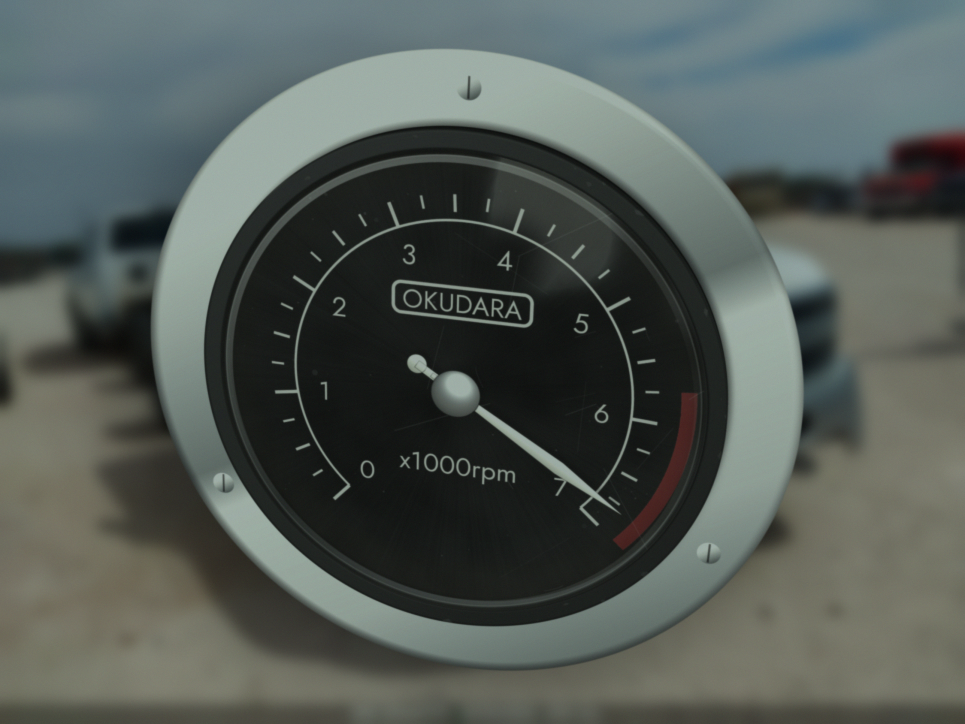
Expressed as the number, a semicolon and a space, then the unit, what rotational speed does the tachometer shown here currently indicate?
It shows 6750; rpm
